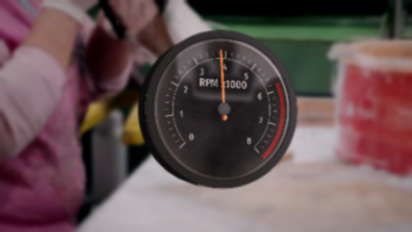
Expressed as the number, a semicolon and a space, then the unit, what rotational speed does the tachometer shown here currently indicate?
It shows 3800; rpm
